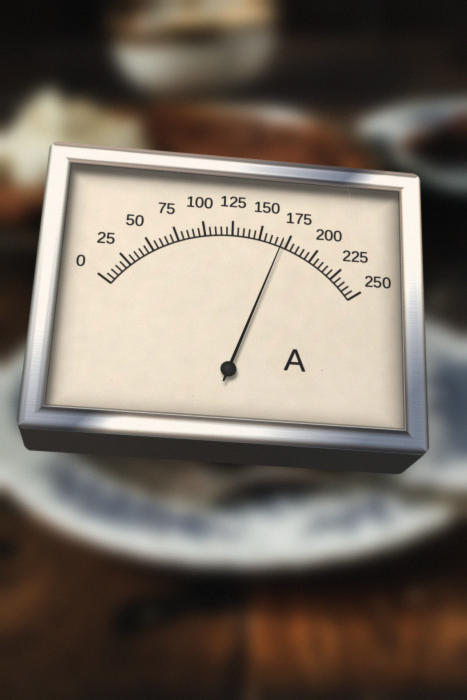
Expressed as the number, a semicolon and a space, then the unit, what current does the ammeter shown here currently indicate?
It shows 170; A
